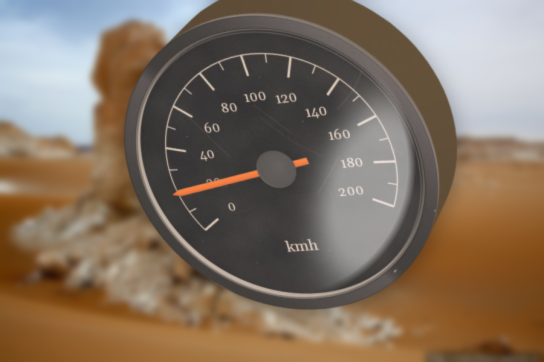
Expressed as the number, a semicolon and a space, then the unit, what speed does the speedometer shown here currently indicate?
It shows 20; km/h
